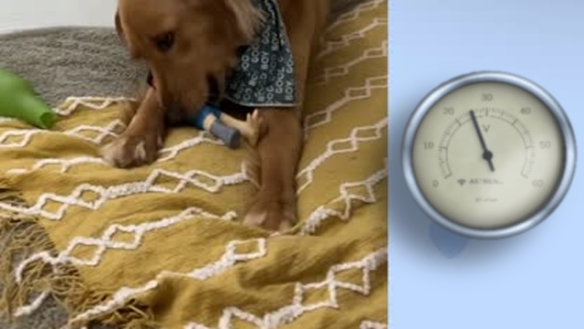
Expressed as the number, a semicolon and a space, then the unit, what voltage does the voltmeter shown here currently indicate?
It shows 25; V
